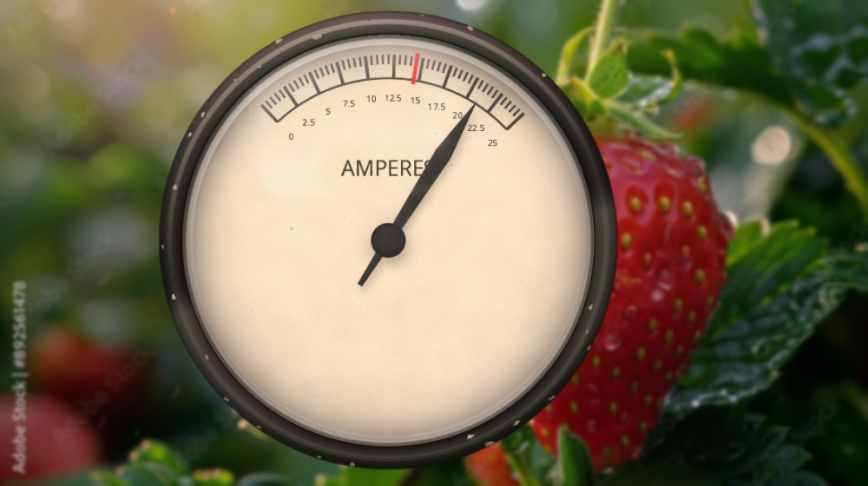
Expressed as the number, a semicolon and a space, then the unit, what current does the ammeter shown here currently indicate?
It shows 21; A
